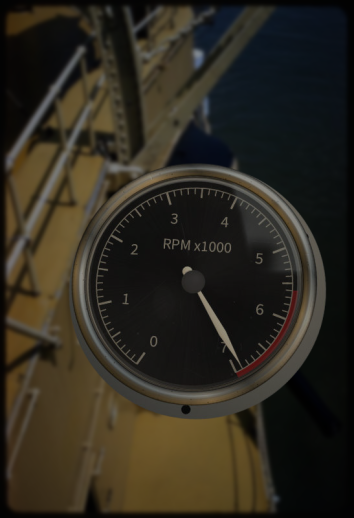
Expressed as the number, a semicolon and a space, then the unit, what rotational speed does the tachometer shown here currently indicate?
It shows 6900; rpm
